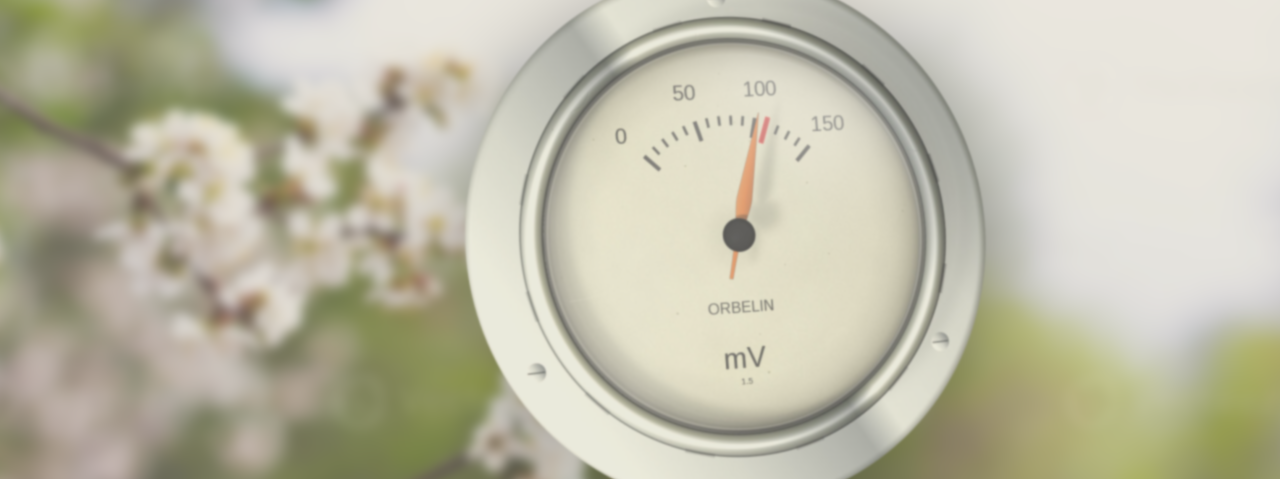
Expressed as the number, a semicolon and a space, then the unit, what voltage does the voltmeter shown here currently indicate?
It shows 100; mV
